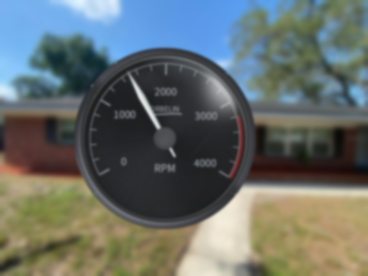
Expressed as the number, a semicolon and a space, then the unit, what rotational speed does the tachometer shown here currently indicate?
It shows 1500; rpm
